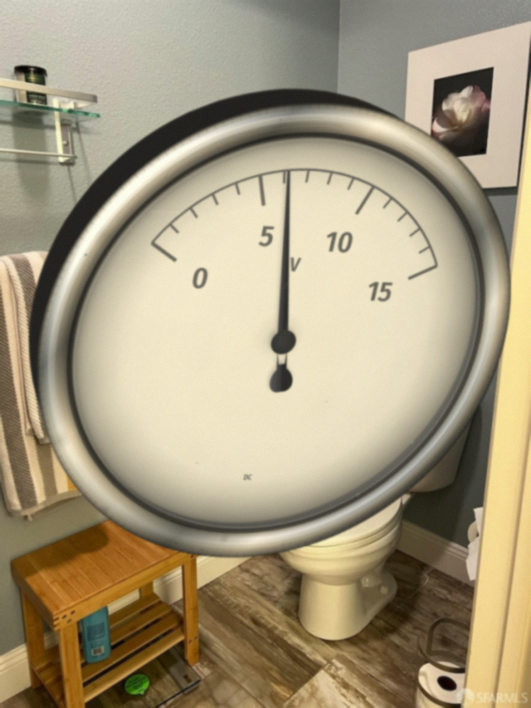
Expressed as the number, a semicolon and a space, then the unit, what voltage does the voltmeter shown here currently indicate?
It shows 6; V
